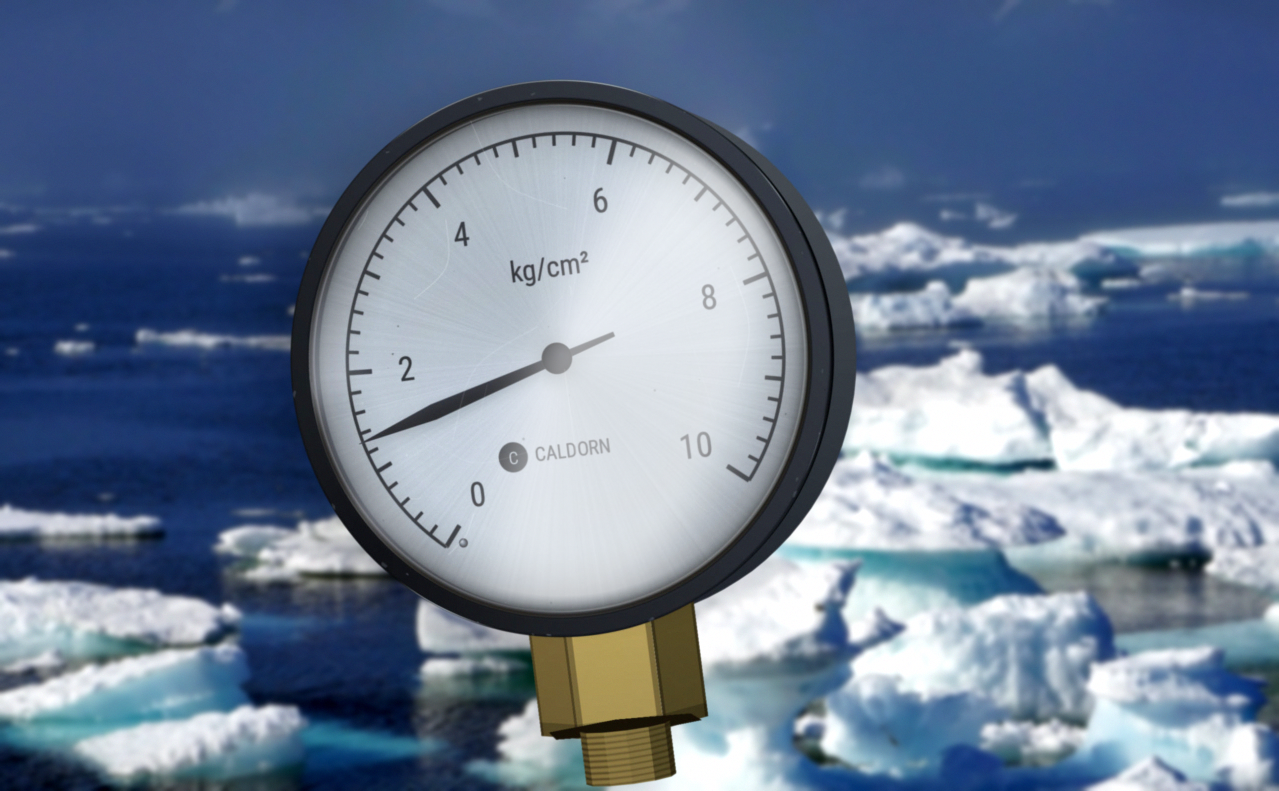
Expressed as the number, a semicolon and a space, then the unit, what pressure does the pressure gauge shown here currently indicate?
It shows 1.3; kg/cm²
